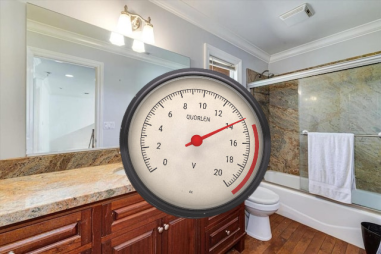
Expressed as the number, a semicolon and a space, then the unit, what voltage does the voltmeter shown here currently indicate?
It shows 14; V
